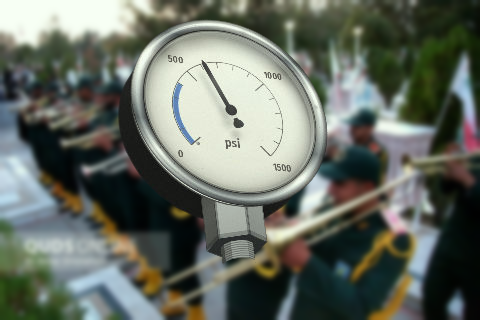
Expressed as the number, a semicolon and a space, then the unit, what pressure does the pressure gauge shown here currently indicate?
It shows 600; psi
